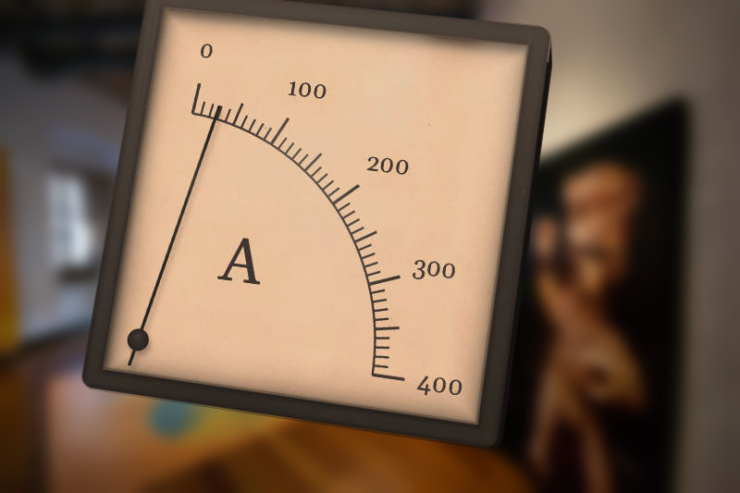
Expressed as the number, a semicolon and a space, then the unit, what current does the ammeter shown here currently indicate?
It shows 30; A
